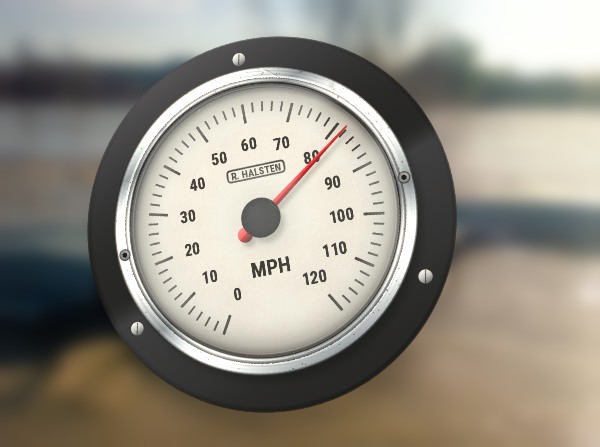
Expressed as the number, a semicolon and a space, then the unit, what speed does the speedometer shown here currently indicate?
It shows 82; mph
